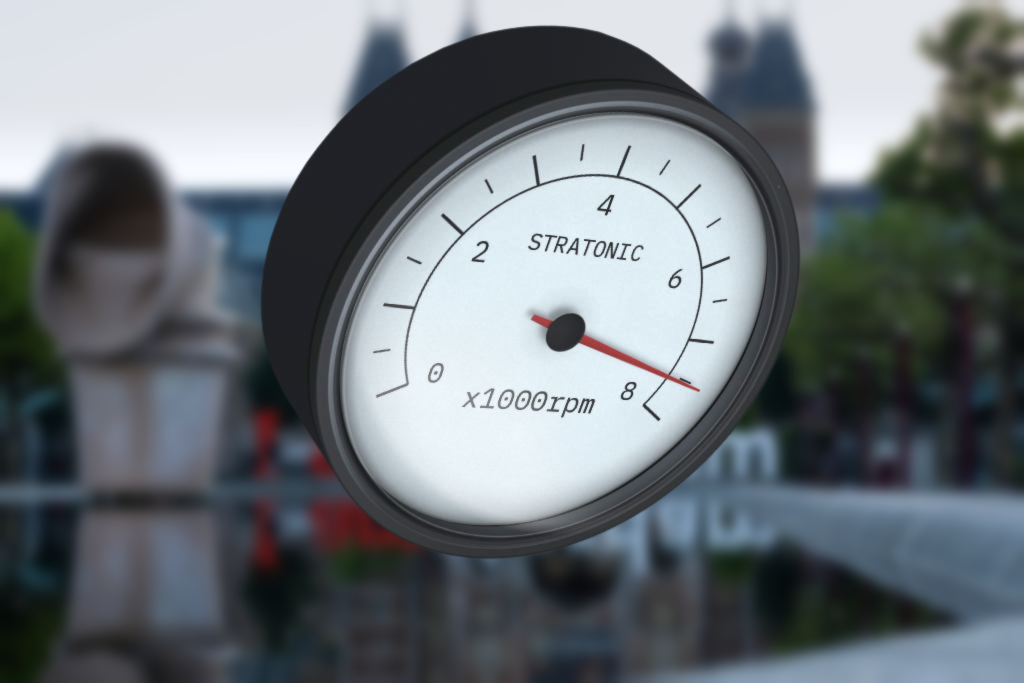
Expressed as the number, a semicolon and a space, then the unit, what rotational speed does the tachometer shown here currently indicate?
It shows 7500; rpm
